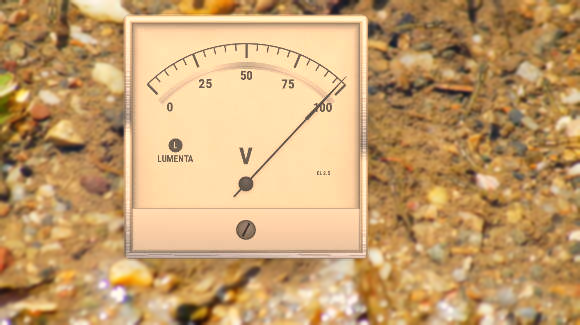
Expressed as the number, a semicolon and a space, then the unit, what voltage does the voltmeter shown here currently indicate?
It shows 97.5; V
